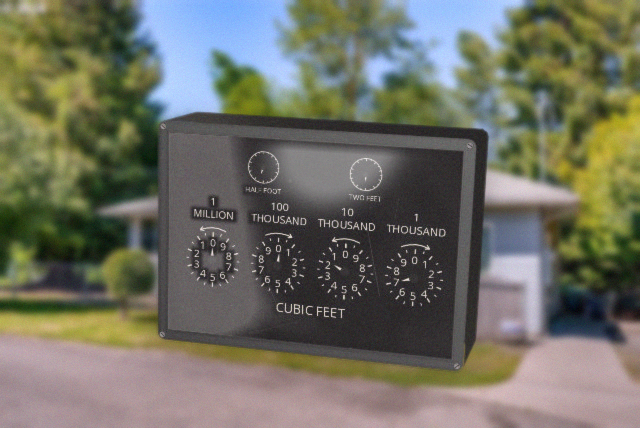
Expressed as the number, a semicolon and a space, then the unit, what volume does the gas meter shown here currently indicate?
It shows 1700; ft³
